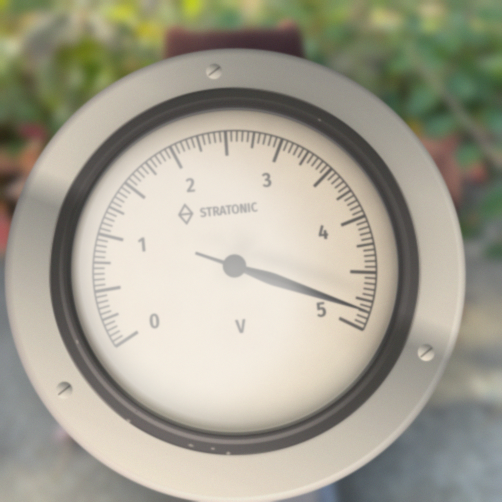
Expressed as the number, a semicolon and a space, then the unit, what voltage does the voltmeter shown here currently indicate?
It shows 4.85; V
